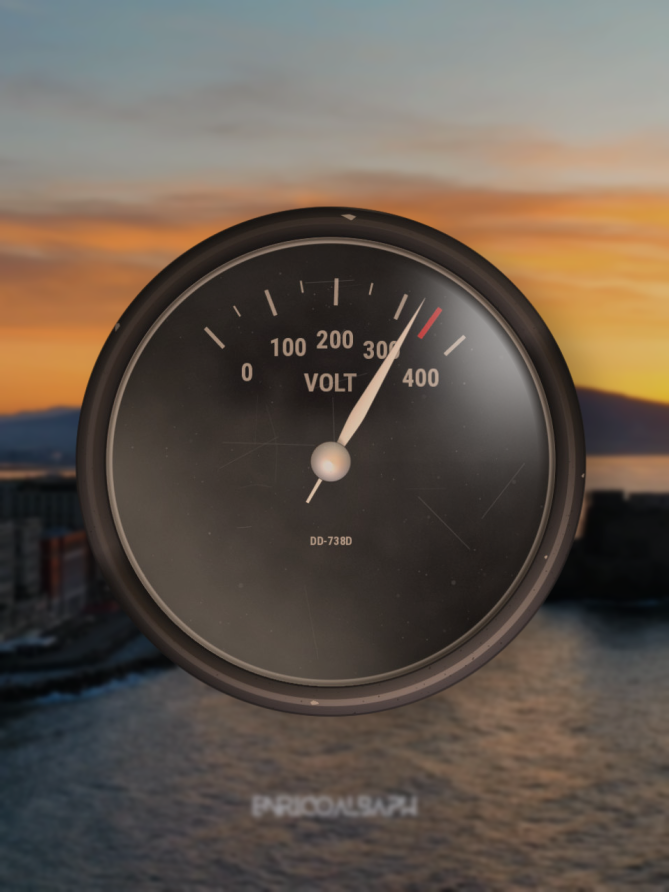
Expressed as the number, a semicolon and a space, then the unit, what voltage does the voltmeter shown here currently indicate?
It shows 325; V
